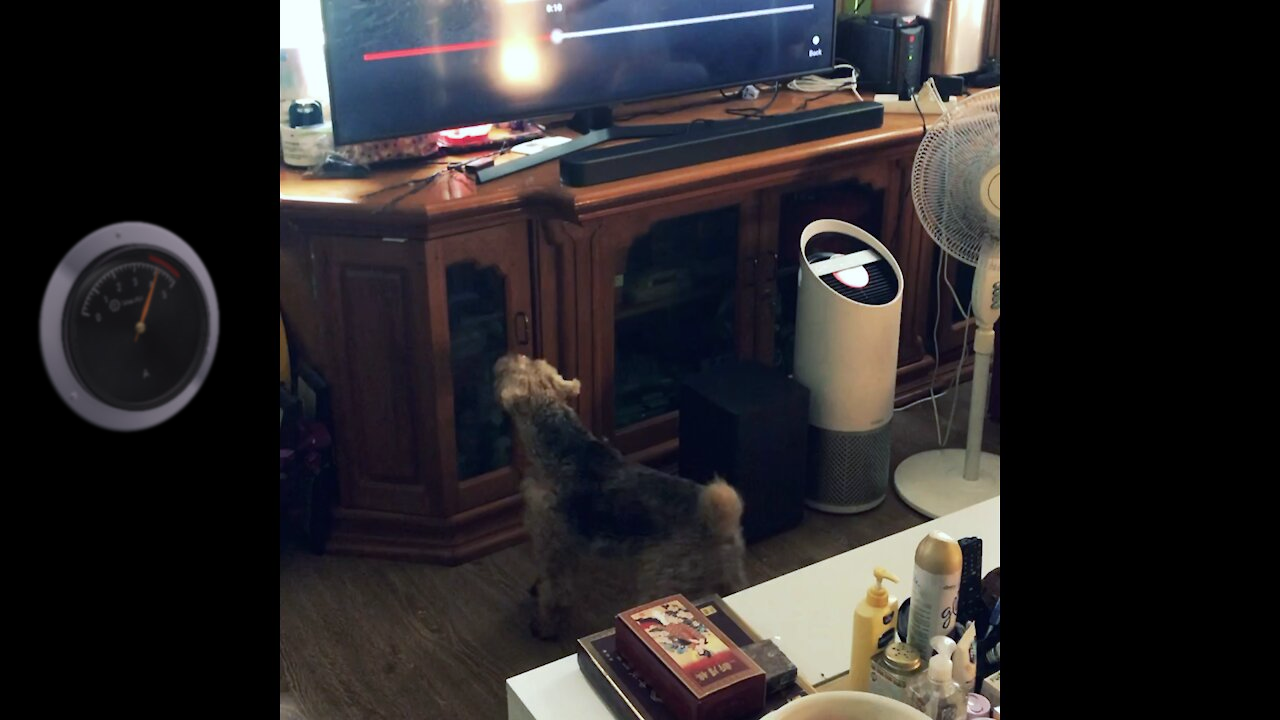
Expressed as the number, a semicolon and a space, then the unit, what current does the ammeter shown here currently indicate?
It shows 4; A
